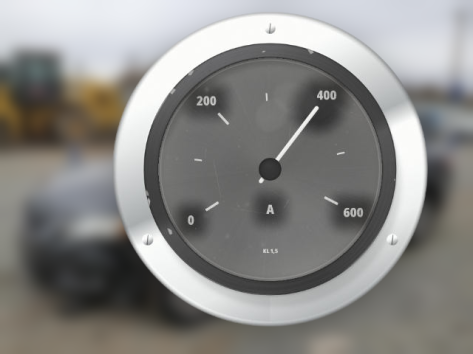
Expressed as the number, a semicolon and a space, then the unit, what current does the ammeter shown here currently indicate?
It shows 400; A
